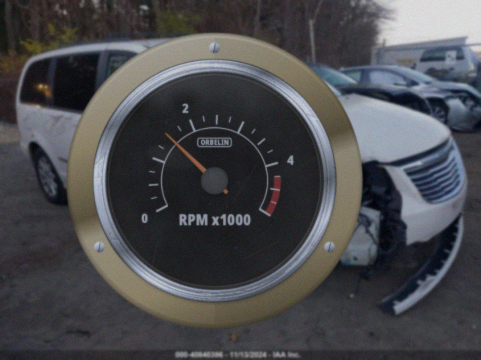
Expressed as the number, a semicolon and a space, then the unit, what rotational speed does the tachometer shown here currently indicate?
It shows 1500; rpm
